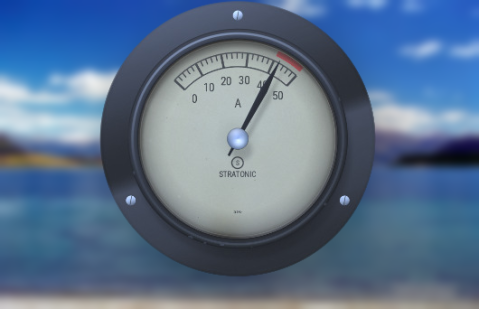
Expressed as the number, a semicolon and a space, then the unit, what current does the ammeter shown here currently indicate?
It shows 42; A
